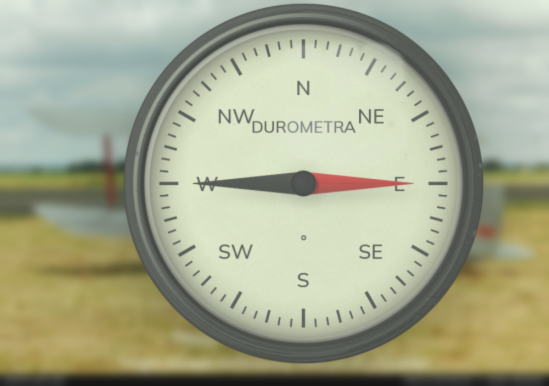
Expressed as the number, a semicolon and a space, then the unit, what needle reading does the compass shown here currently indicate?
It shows 90; °
